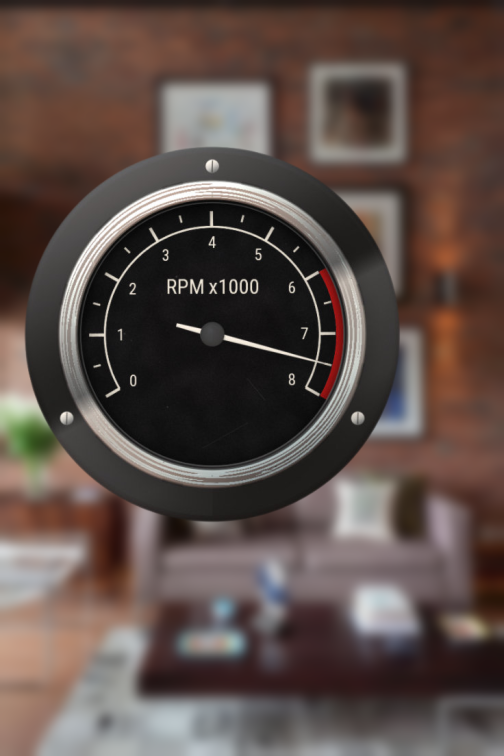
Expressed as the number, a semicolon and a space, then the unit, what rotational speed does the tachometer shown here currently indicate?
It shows 7500; rpm
